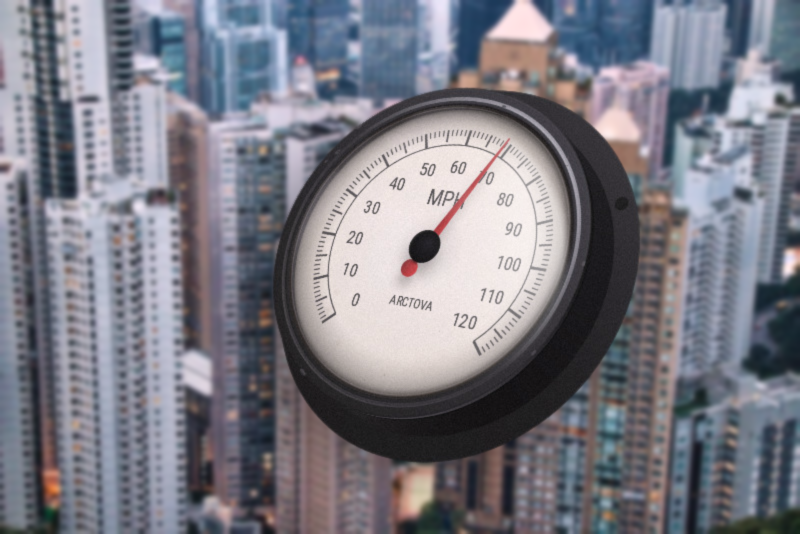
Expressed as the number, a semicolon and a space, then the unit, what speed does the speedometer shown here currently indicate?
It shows 70; mph
